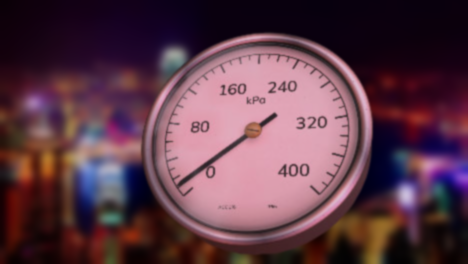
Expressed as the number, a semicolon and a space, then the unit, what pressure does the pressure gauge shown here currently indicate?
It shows 10; kPa
